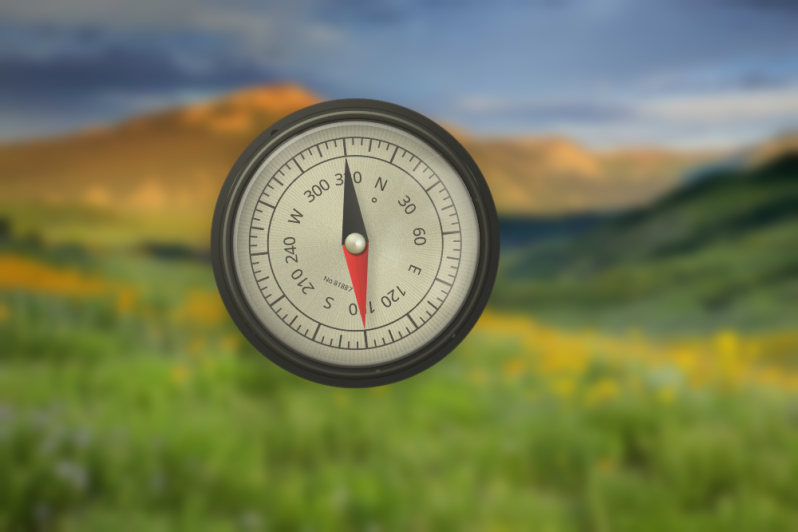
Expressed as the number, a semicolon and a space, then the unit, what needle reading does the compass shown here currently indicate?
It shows 150; °
